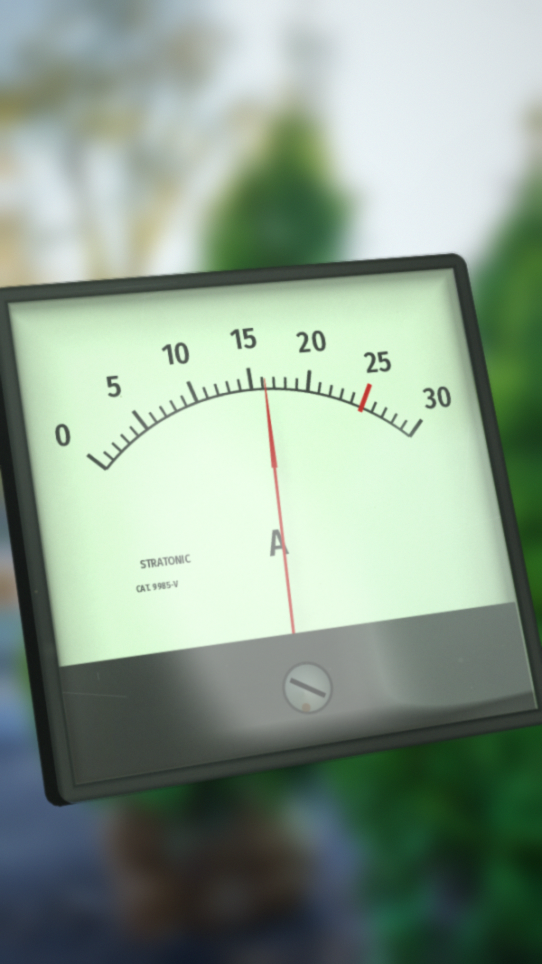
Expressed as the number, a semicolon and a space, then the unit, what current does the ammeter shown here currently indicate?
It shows 16; A
